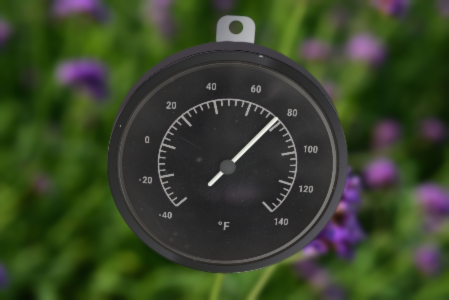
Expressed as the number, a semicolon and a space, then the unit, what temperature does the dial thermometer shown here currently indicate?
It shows 76; °F
